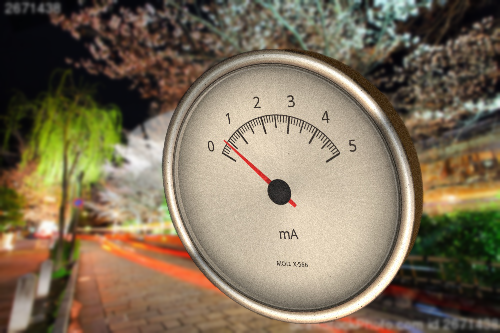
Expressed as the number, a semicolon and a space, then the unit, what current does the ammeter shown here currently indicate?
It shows 0.5; mA
